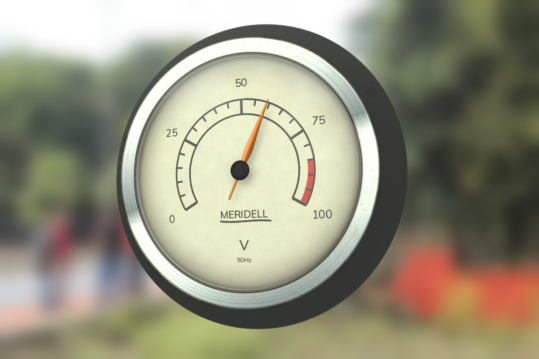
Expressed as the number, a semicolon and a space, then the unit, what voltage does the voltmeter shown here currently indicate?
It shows 60; V
